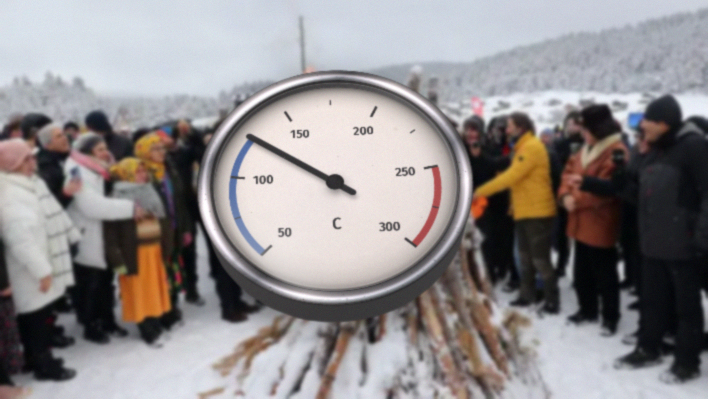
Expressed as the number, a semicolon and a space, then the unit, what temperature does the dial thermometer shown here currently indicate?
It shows 125; °C
